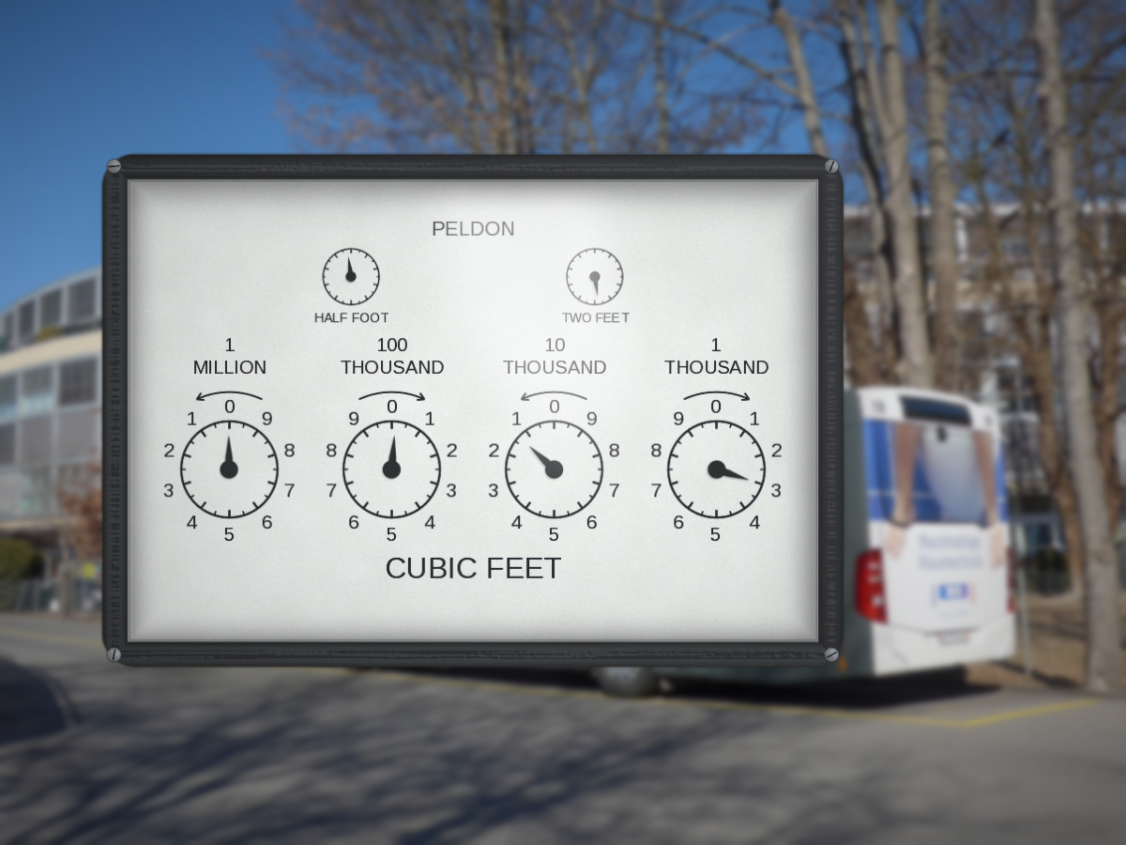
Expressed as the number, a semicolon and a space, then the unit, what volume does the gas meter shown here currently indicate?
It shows 1300; ft³
